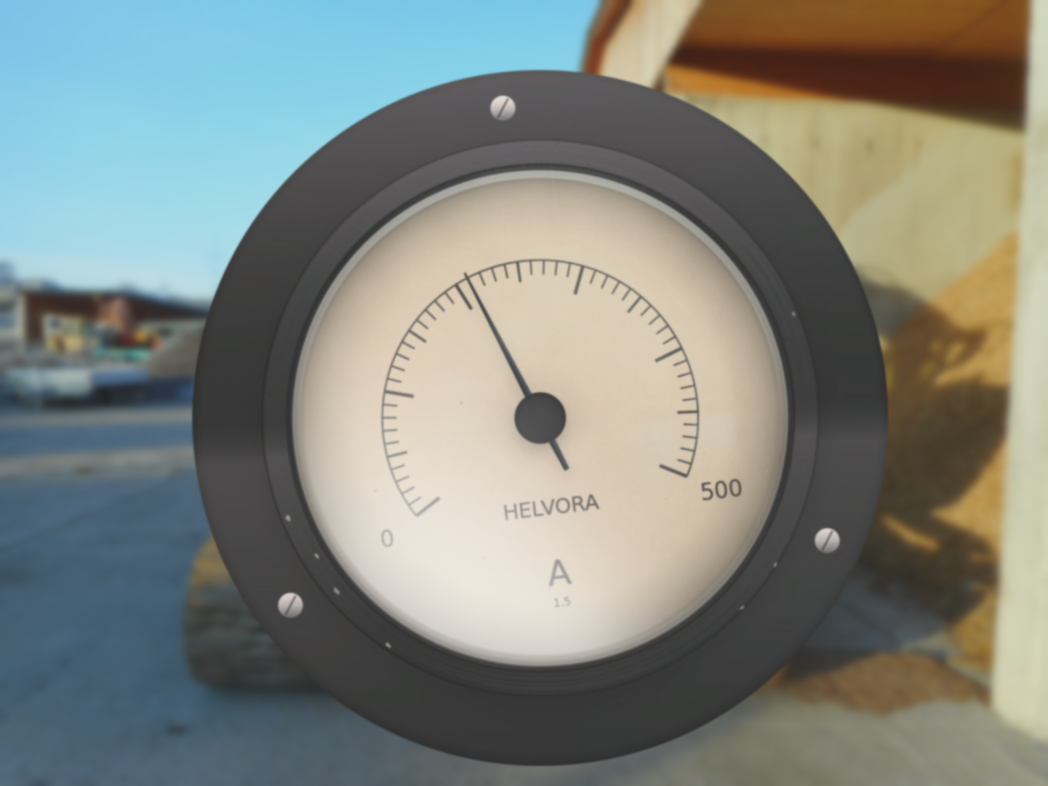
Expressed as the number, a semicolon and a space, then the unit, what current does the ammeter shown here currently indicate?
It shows 210; A
